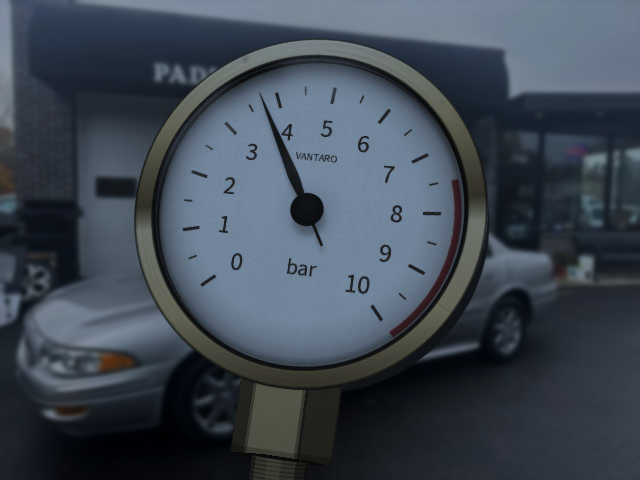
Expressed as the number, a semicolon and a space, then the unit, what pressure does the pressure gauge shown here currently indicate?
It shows 3.75; bar
